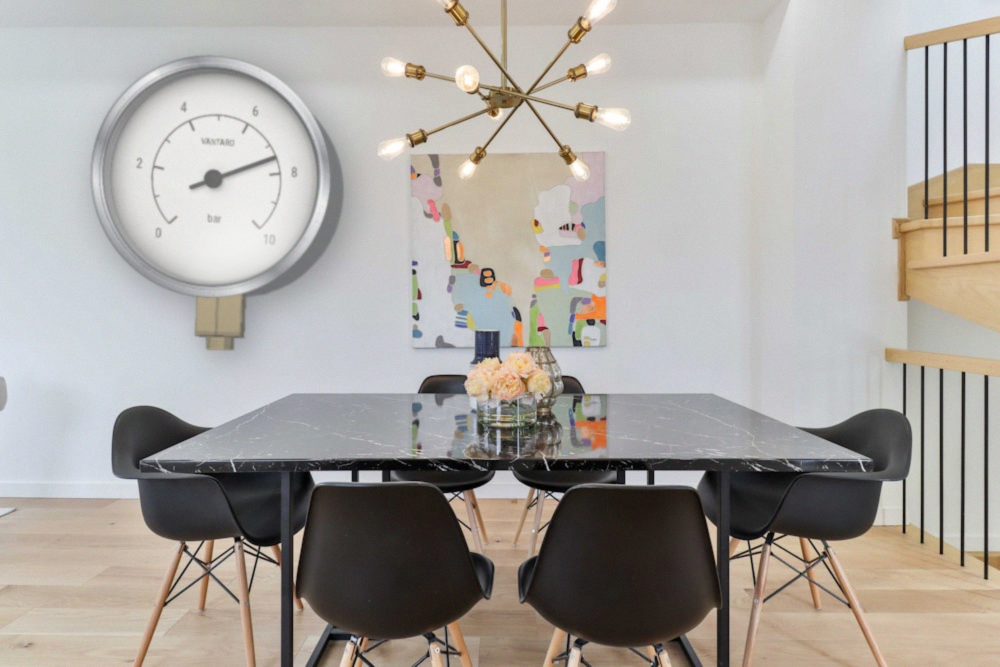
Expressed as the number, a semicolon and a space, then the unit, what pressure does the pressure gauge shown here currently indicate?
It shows 7.5; bar
